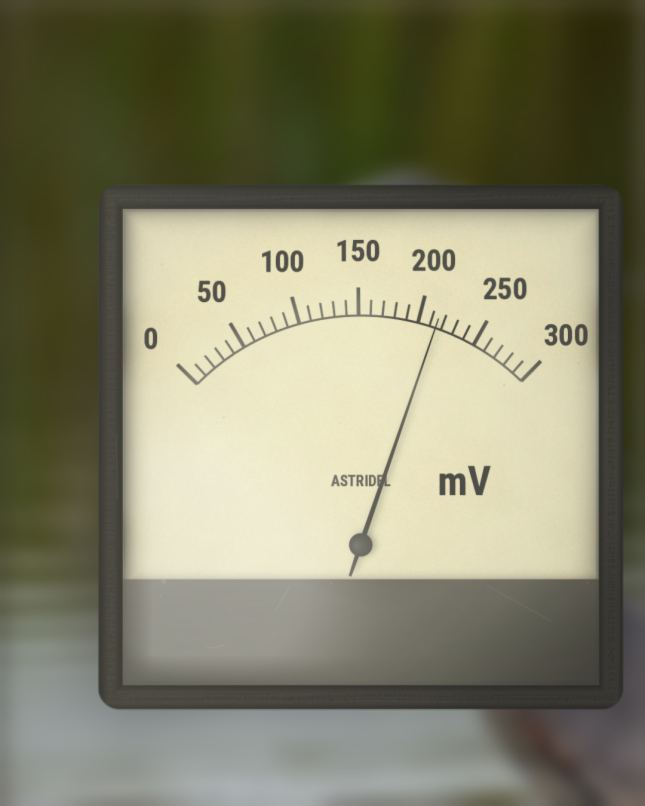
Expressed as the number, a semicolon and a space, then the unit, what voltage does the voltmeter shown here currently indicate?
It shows 215; mV
